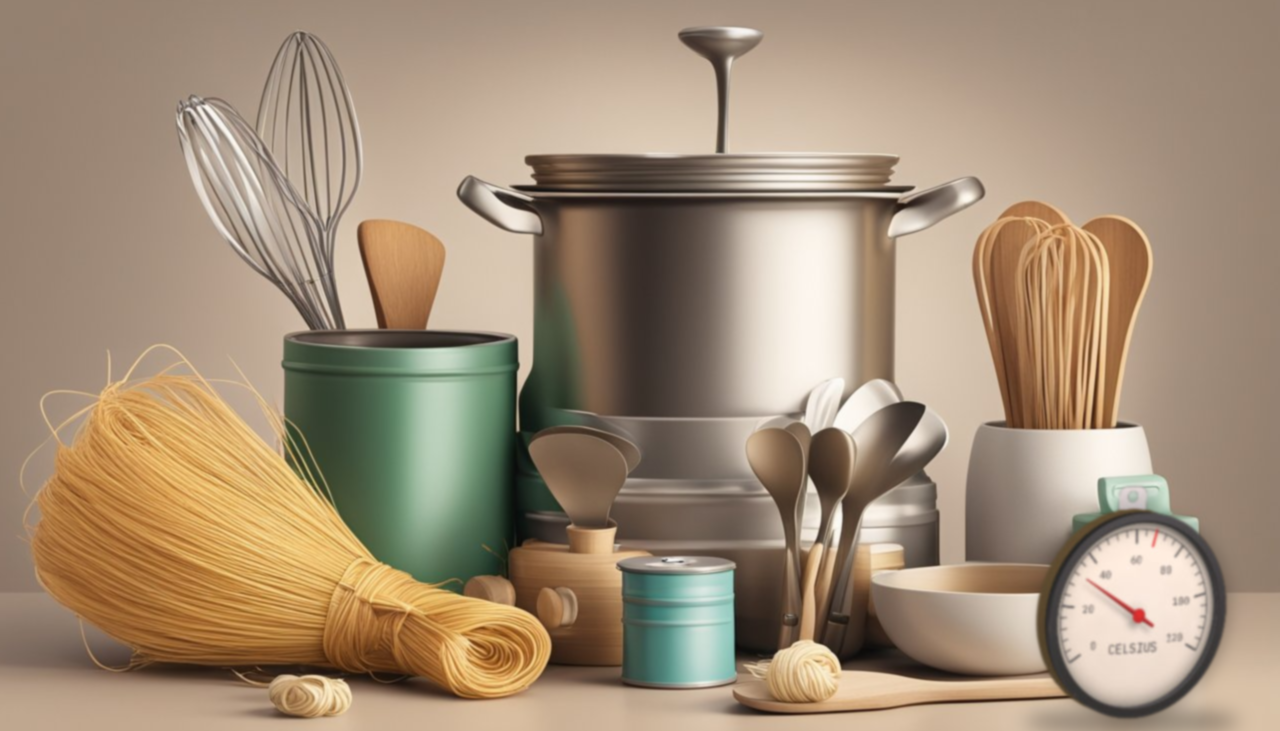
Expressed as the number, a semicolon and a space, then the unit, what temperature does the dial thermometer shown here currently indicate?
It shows 32; °C
